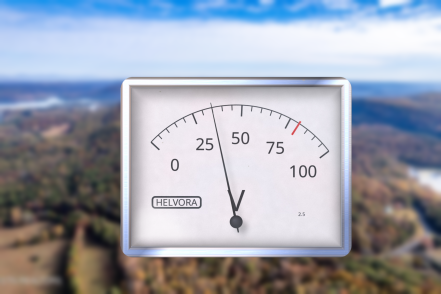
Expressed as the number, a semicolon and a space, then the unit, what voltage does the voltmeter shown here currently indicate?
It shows 35; V
